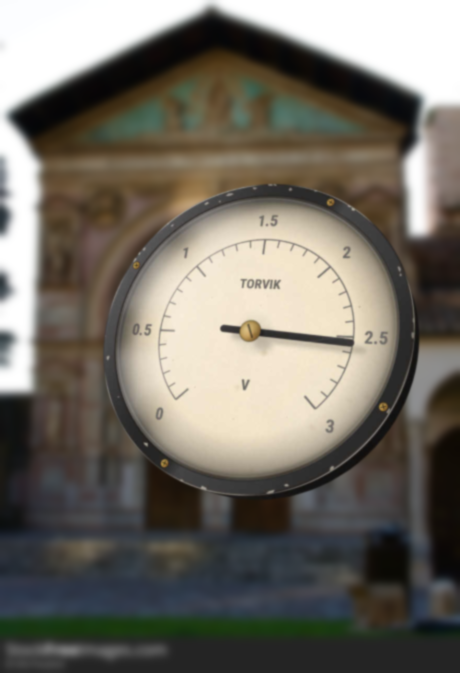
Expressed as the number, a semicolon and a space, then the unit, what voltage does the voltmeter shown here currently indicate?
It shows 2.55; V
